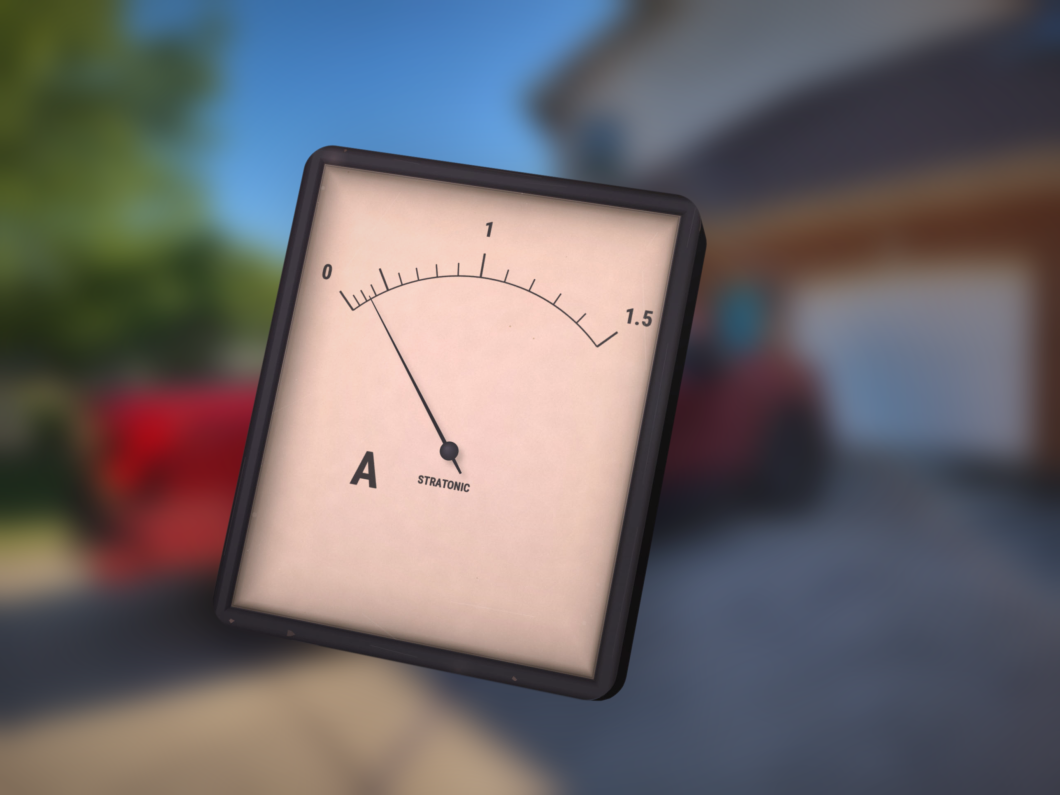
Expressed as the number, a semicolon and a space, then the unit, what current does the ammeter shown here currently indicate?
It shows 0.35; A
